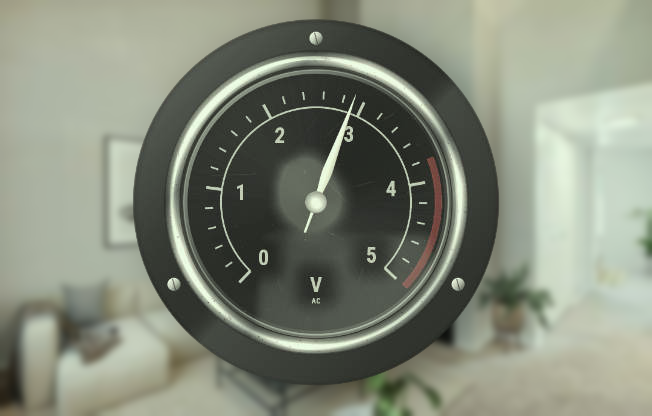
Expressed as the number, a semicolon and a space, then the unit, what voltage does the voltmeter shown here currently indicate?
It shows 2.9; V
